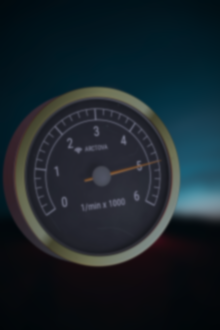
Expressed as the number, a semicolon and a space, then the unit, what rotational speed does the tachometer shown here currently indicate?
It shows 5000; rpm
